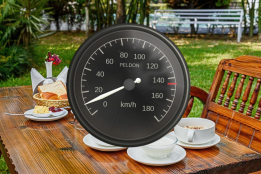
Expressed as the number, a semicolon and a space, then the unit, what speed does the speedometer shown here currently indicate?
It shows 10; km/h
